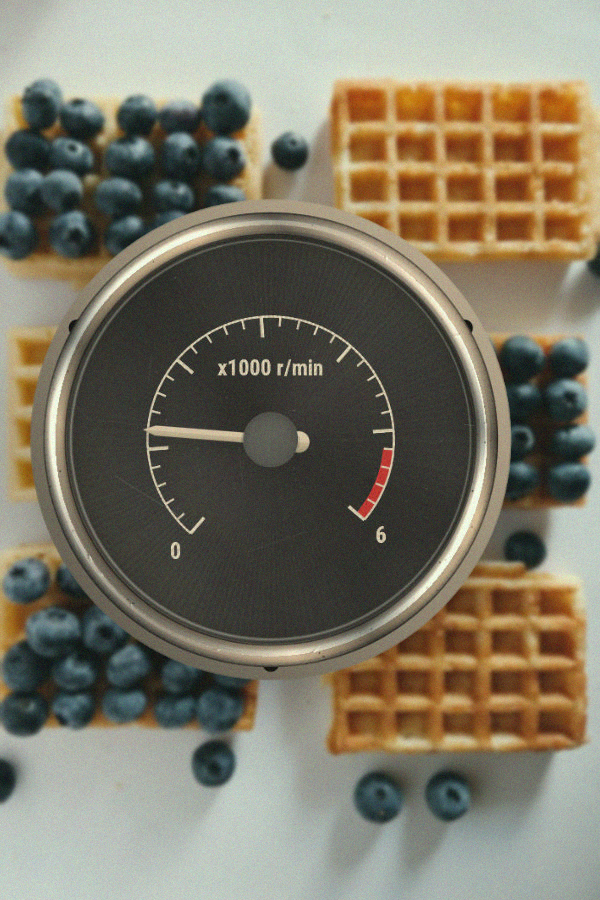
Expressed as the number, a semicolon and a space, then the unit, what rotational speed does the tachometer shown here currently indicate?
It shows 1200; rpm
